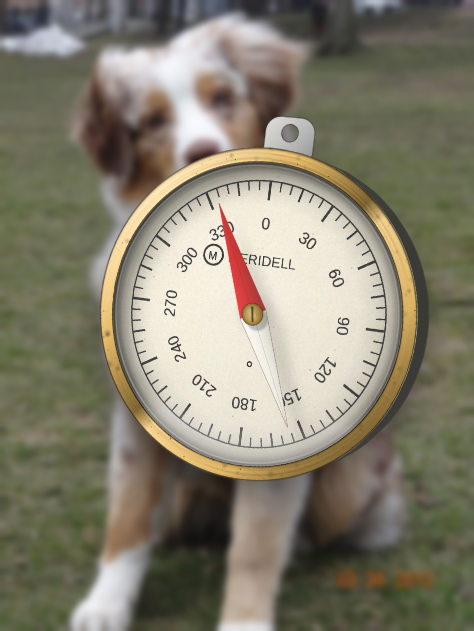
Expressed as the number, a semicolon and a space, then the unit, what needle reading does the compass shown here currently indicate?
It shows 335; °
